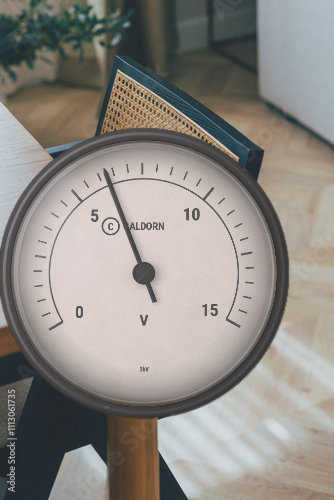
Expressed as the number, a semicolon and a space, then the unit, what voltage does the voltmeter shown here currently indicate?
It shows 6.25; V
